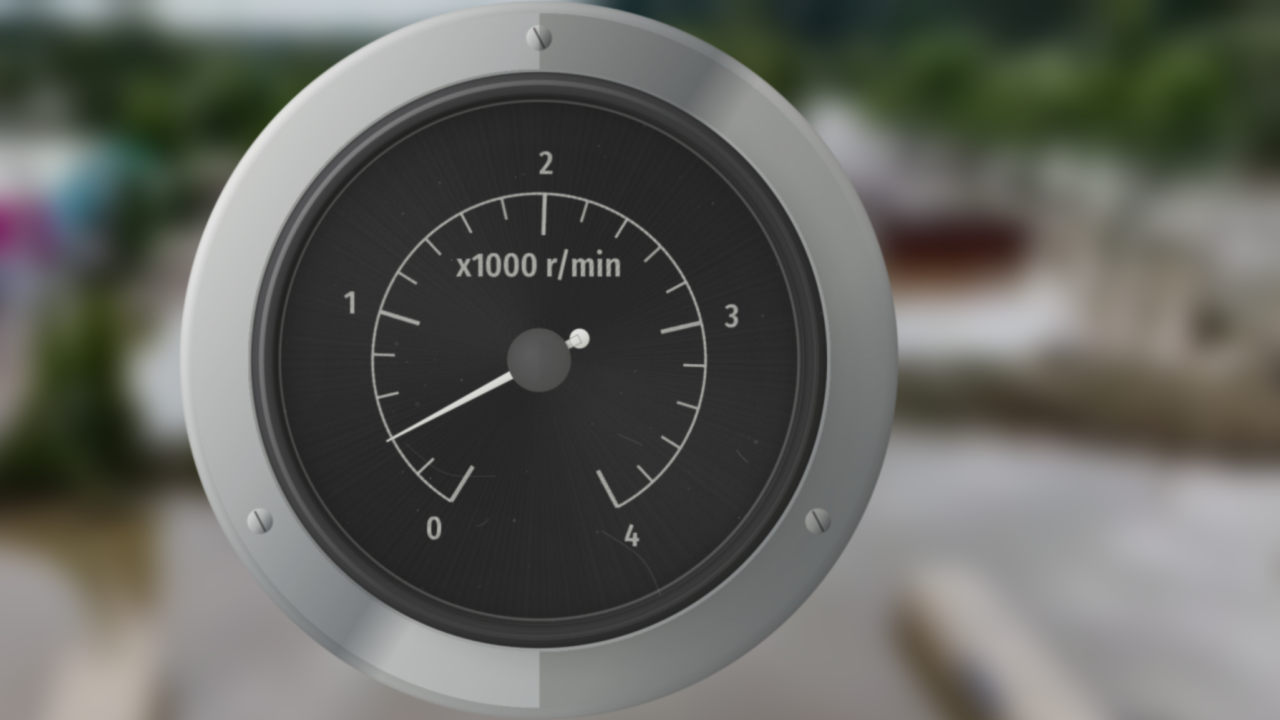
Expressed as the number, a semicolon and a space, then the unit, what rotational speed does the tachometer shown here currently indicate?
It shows 400; rpm
